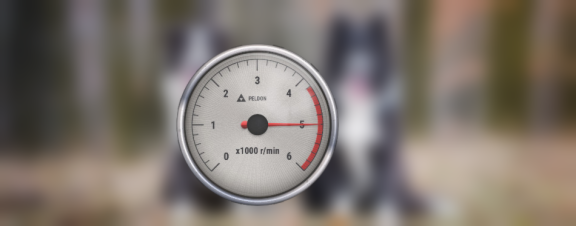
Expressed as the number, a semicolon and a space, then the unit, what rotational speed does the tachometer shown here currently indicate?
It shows 5000; rpm
